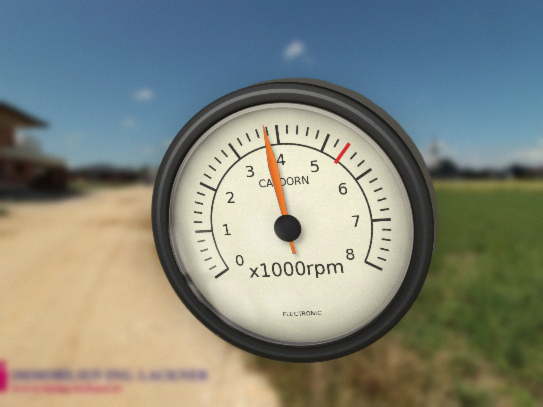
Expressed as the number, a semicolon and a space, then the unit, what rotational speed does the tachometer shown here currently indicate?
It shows 3800; rpm
